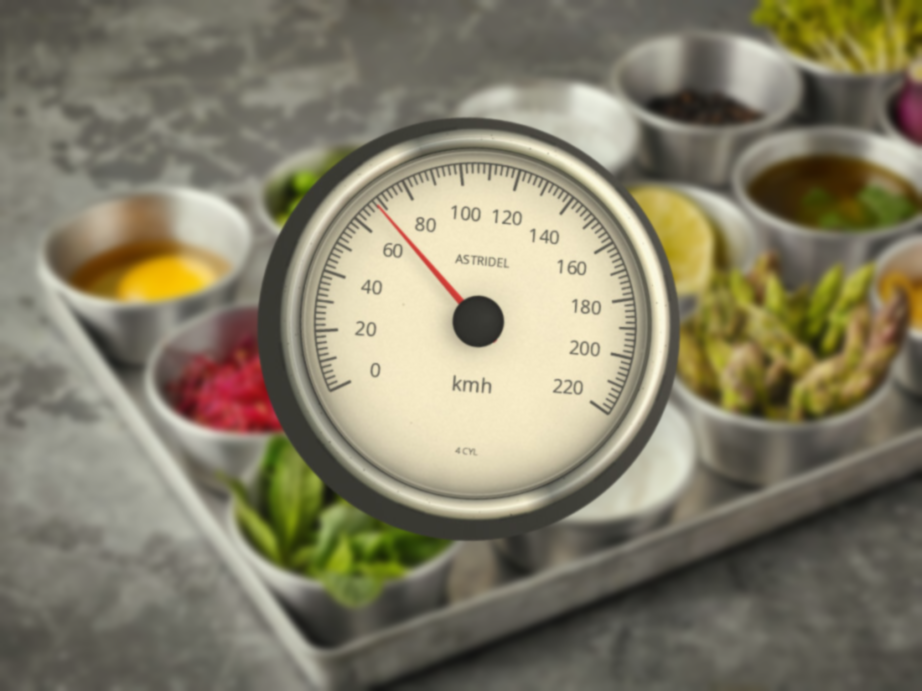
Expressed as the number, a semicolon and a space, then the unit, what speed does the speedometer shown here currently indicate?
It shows 68; km/h
